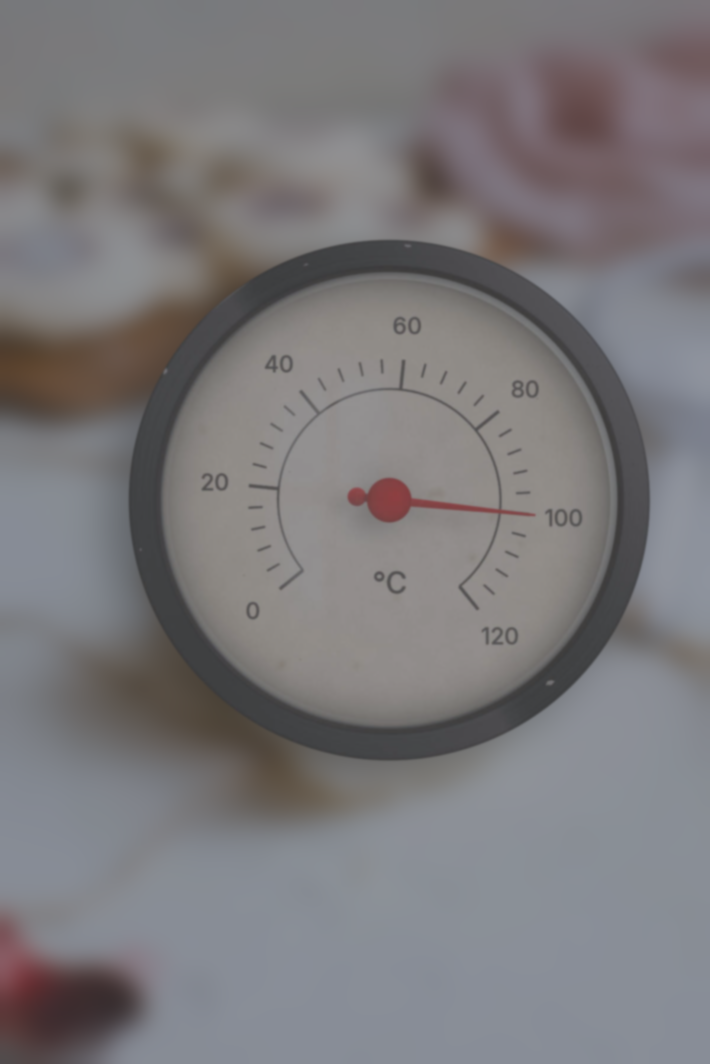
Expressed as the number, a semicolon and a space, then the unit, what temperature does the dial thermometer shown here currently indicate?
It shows 100; °C
